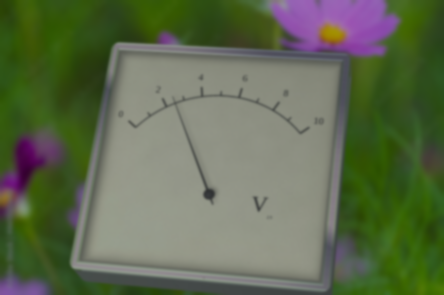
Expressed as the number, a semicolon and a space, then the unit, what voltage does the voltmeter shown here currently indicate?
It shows 2.5; V
